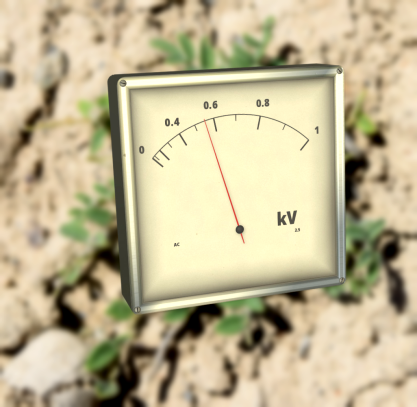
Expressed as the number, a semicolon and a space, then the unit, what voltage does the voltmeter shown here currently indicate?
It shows 0.55; kV
